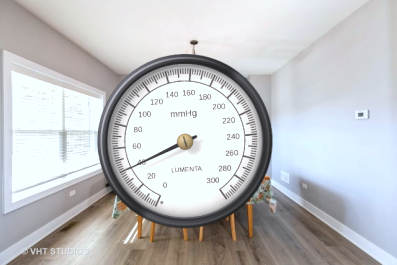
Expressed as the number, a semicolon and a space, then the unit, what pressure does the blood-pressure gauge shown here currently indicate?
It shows 40; mmHg
